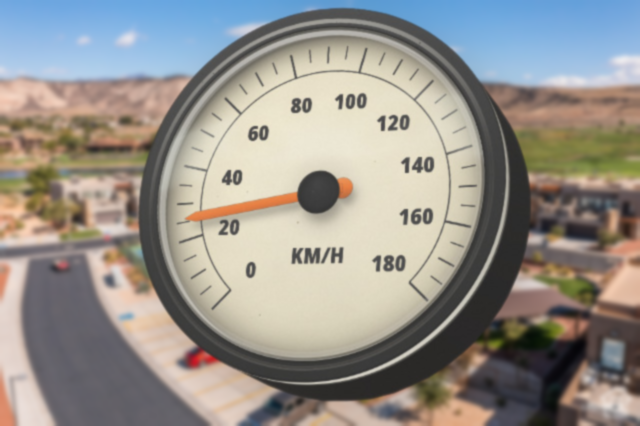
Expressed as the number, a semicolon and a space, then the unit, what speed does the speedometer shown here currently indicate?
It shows 25; km/h
